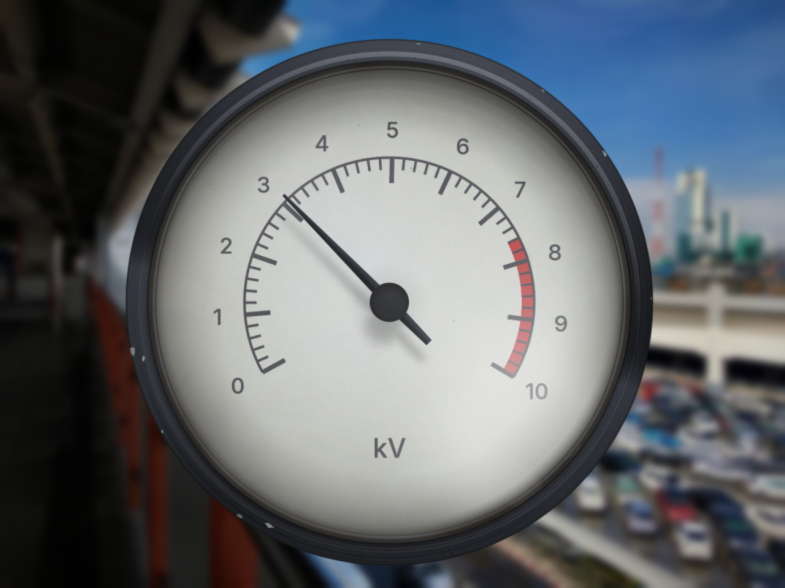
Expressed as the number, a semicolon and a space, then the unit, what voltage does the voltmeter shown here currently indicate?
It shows 3.1; kV
